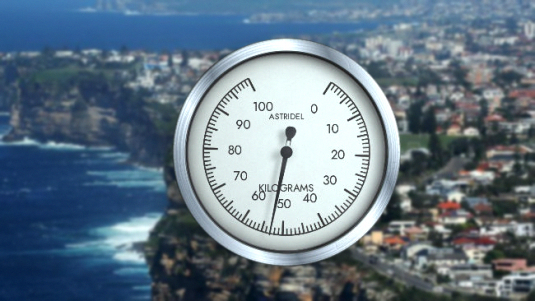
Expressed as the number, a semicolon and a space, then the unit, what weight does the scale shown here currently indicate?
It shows 53; kg
